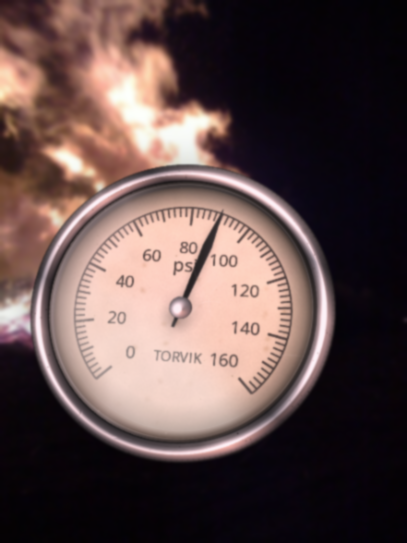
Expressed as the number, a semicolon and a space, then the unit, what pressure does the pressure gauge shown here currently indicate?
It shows 90; psi
